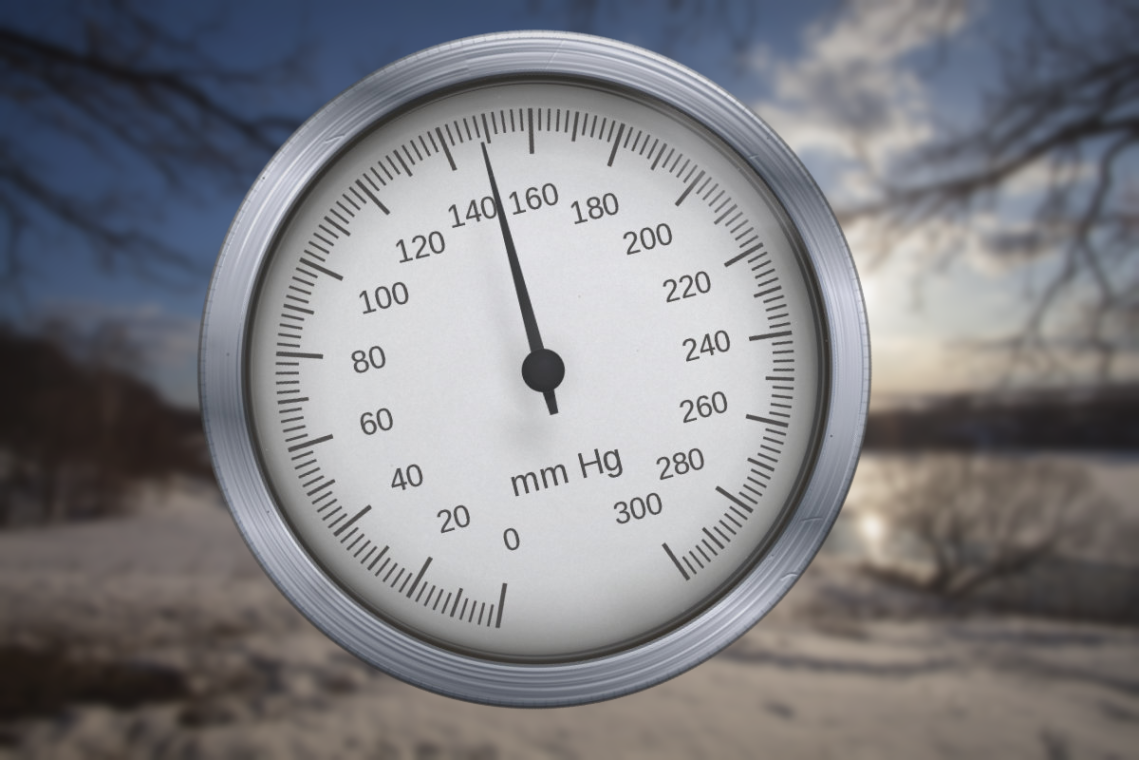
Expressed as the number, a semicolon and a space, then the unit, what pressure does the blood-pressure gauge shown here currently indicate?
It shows 148; mmHg
